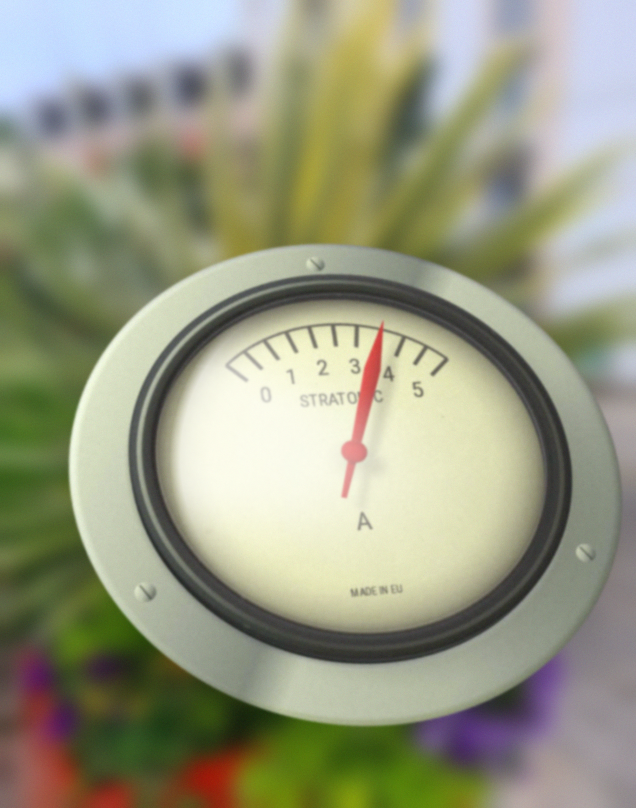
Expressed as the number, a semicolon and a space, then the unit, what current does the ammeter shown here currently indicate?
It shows 3.5; A
